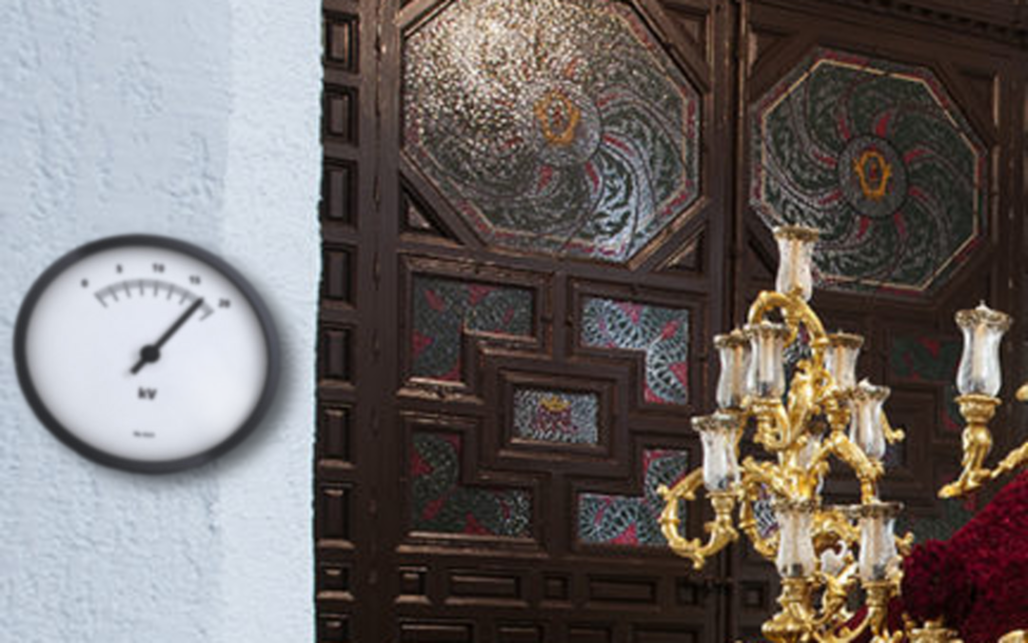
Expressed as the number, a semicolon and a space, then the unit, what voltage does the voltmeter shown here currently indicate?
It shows 17.5; kV
